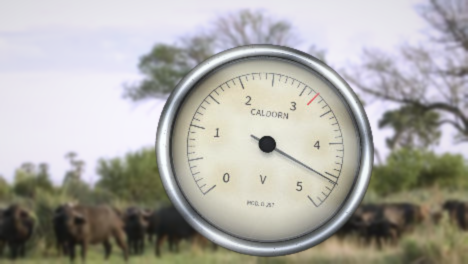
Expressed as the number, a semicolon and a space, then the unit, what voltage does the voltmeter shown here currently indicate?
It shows 4.6; V
